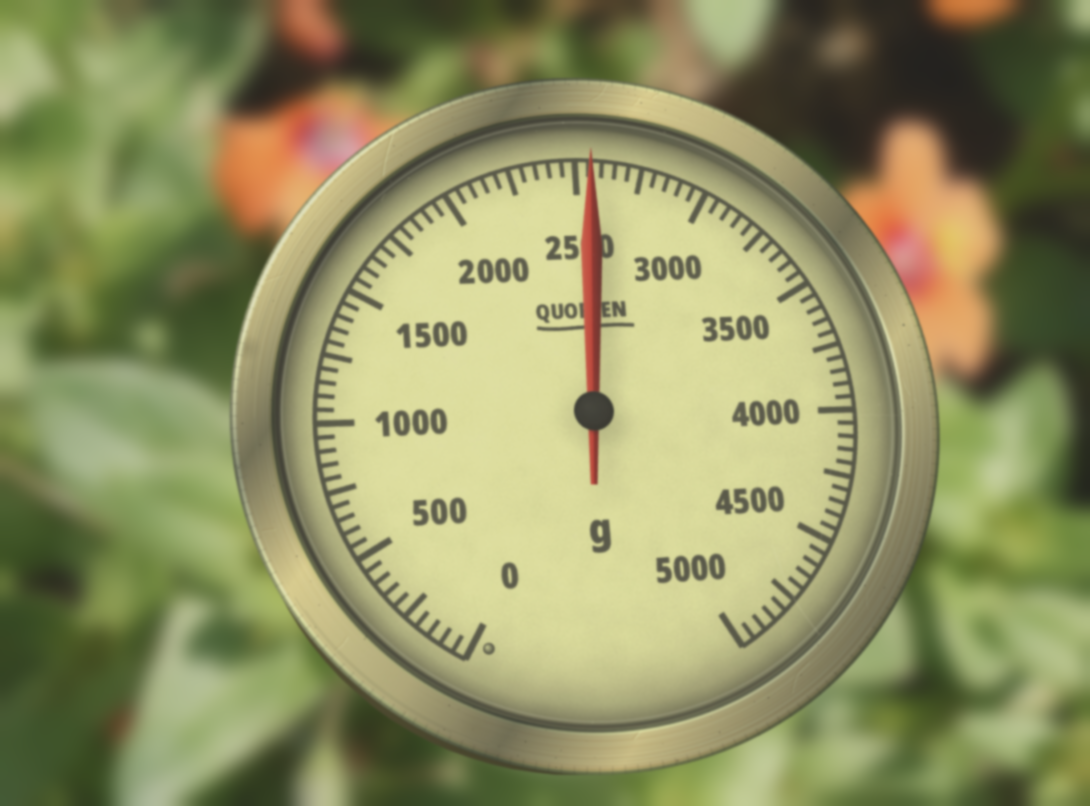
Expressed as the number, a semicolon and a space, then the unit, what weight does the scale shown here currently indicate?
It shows 2550; g
